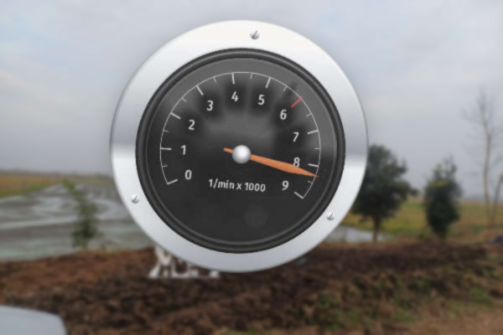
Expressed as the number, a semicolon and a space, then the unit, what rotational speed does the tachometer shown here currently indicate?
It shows 8250; rpm
